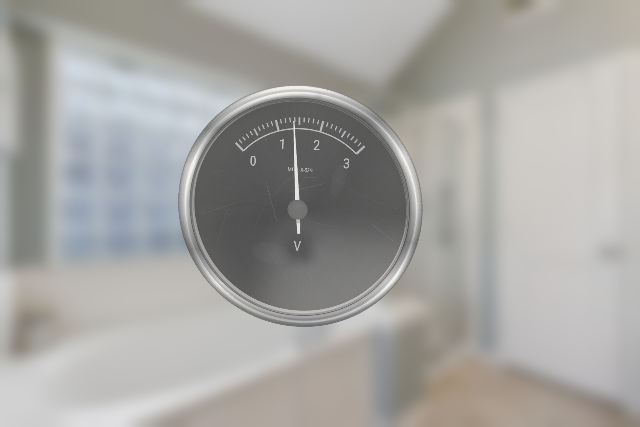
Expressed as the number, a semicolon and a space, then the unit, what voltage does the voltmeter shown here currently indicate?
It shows 1.4; V
